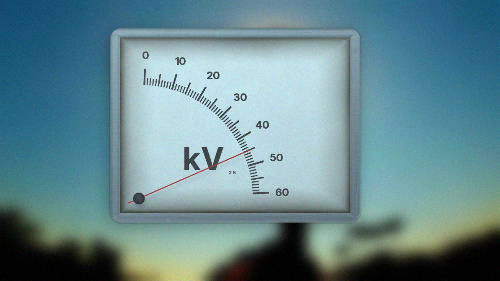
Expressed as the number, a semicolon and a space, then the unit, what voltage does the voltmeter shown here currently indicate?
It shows 45; kV
